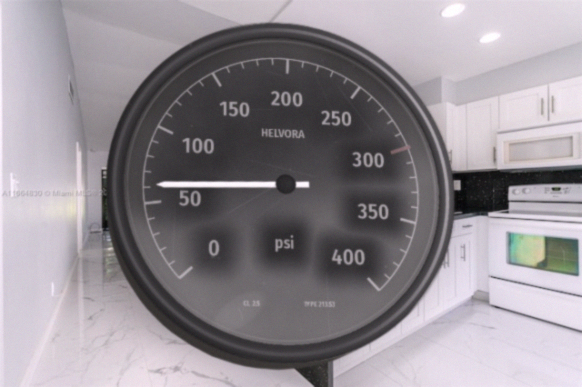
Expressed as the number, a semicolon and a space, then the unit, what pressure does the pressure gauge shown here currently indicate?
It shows 60; psi
